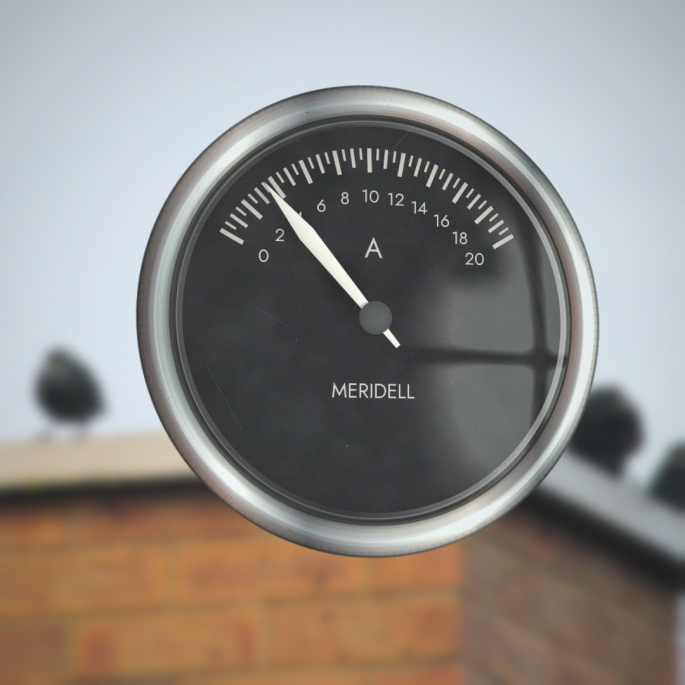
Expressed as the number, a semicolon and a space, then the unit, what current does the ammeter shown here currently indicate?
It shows 3.5; A
